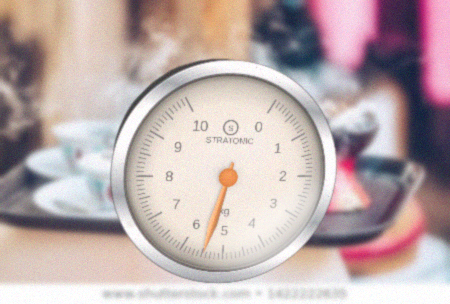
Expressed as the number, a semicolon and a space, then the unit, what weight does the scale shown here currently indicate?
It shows 5.5; kg
